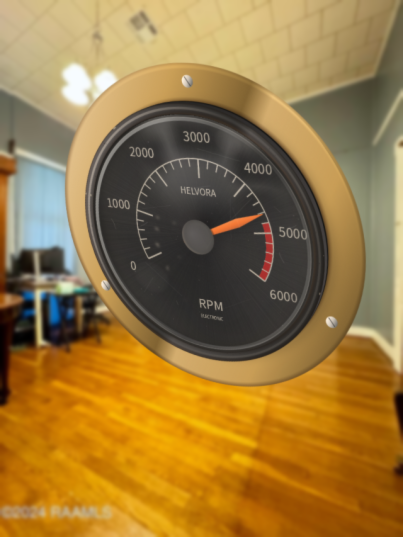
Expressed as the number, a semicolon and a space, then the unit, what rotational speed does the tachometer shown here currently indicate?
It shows 4600; rpm
